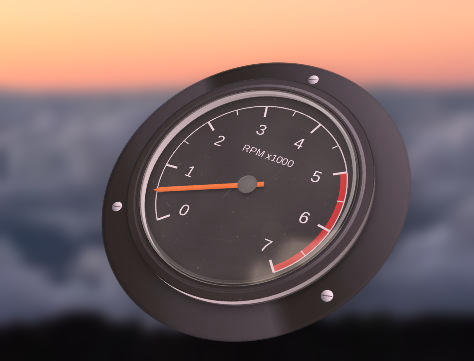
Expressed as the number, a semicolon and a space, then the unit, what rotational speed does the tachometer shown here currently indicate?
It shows 500; rpm
